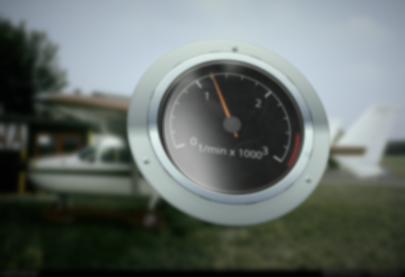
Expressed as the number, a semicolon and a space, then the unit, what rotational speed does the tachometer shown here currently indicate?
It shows 1200; rpm
